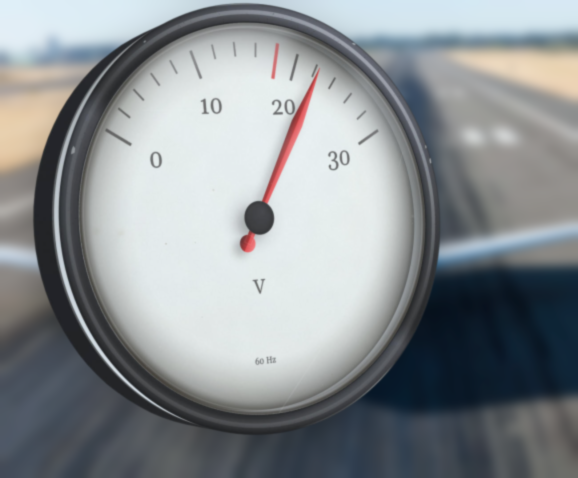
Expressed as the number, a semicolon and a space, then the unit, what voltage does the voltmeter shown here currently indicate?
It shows 22; V
